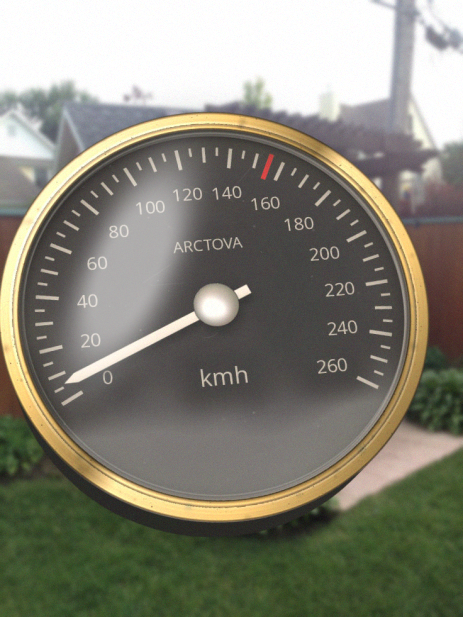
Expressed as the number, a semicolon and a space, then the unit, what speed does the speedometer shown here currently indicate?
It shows 5; km/h
